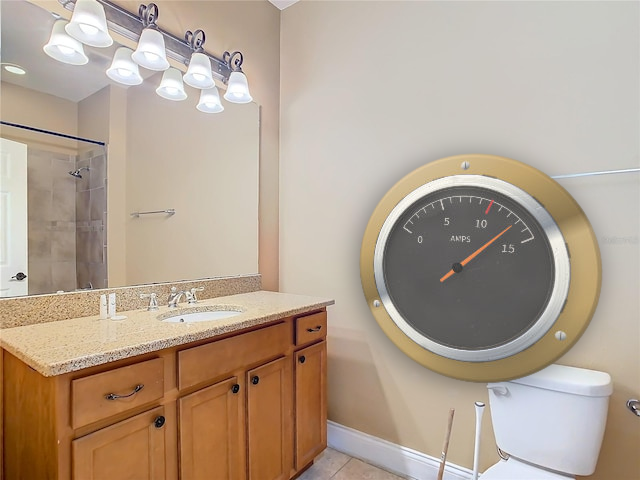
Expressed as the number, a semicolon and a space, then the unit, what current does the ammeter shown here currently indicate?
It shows 13; A
